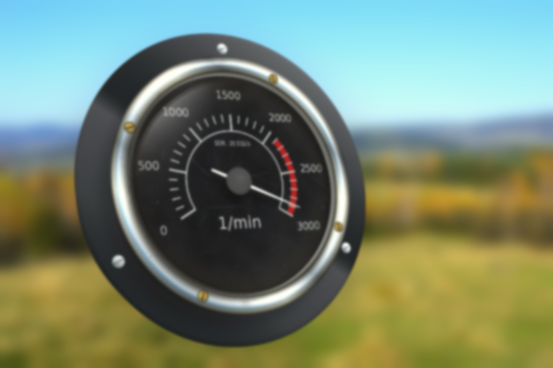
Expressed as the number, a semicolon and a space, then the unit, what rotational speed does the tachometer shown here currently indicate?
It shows 2900; rpm
